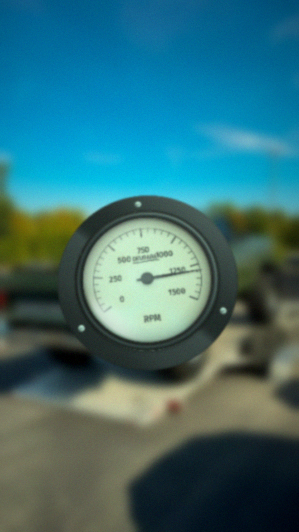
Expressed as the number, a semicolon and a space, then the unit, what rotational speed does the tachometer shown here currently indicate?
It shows 1300; rpm
